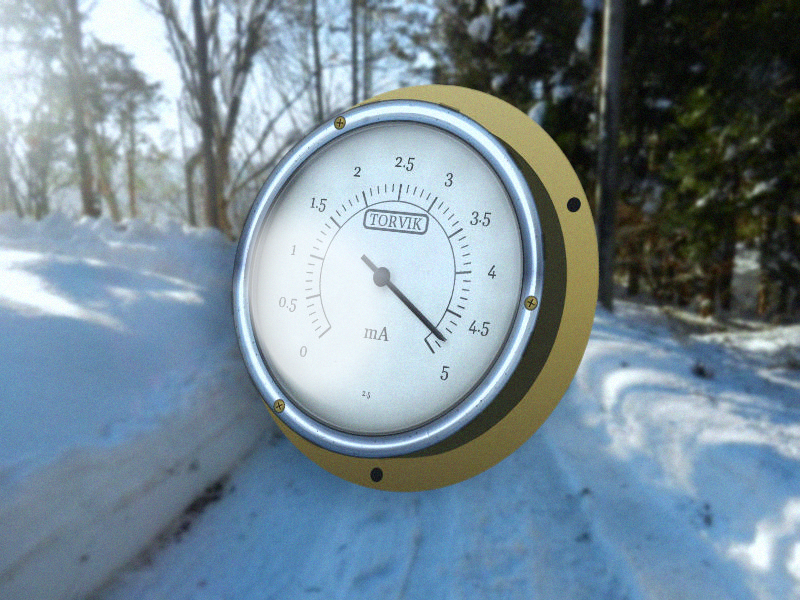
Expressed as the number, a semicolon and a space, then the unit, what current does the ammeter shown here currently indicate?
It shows 4.8; mA
